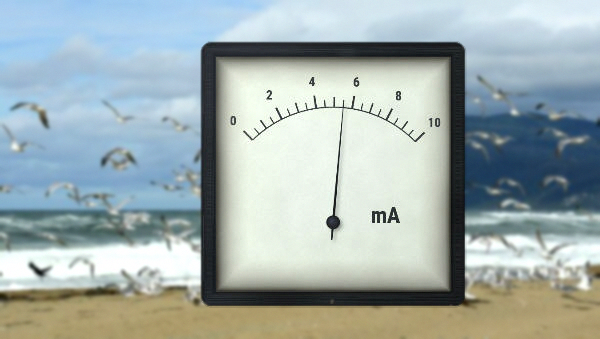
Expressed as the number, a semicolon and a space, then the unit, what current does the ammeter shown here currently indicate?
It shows 5.5; mA
